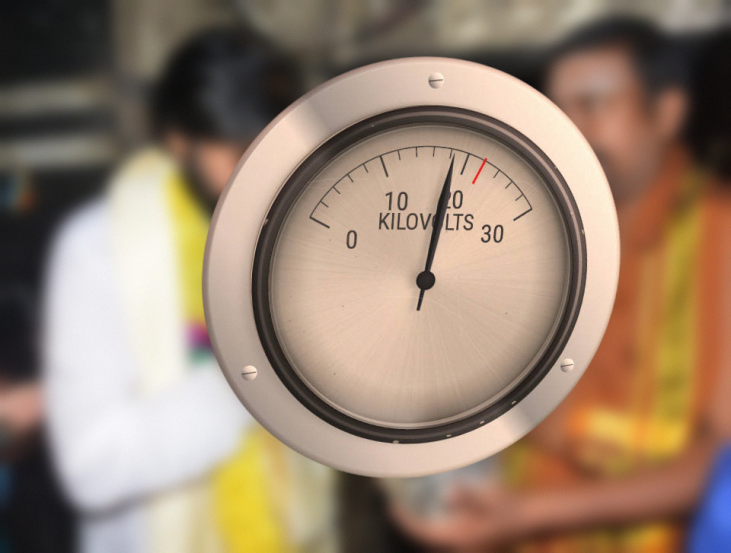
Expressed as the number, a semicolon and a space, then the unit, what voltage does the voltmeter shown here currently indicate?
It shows 18; kV
